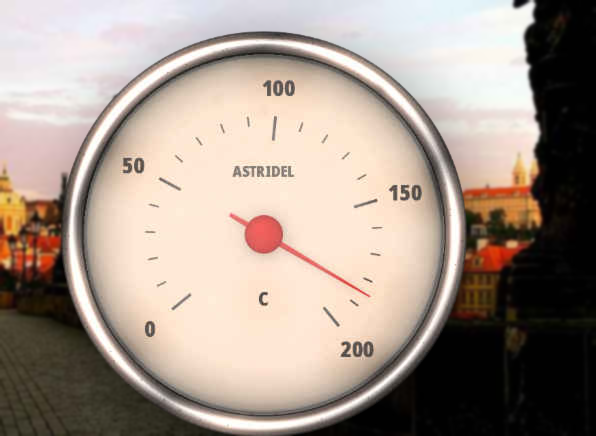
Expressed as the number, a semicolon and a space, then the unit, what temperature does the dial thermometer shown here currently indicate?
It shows 185; °C
